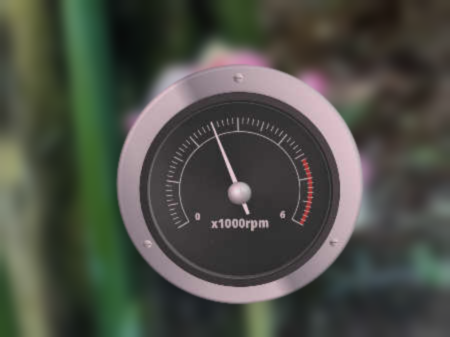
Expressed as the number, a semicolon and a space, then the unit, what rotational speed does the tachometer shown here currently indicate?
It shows 2500; rpm
